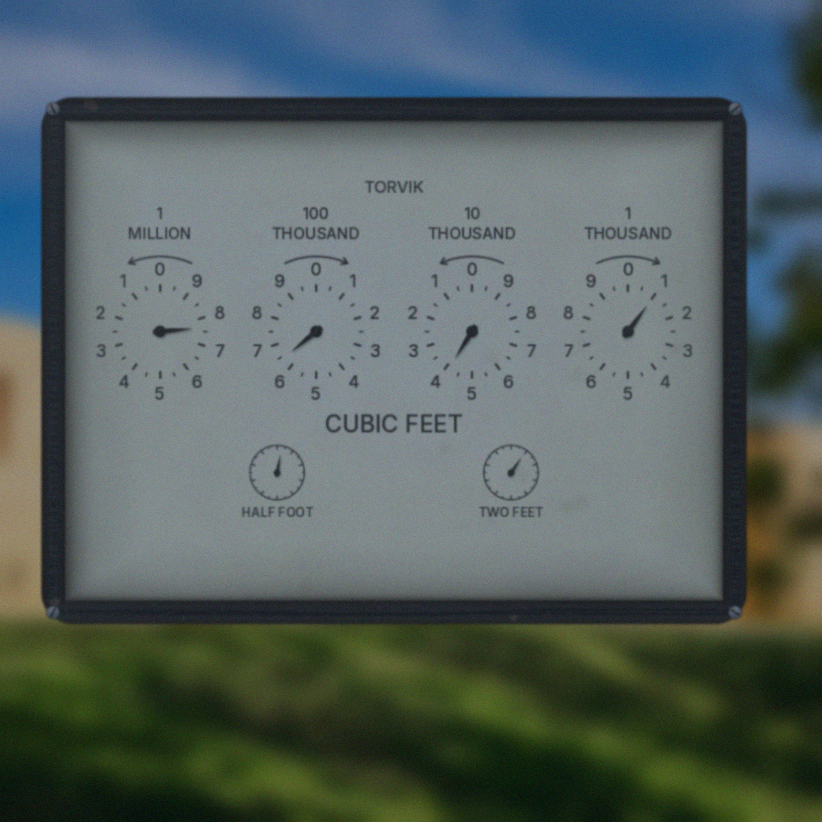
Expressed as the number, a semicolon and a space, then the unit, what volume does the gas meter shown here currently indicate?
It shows 764100; ft³
